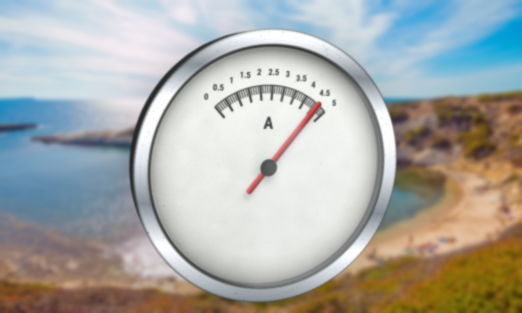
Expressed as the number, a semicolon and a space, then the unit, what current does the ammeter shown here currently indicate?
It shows 4.5; A
